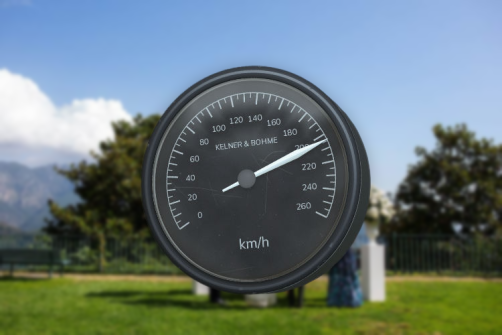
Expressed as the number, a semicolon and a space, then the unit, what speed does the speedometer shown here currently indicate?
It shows 205; km/h
